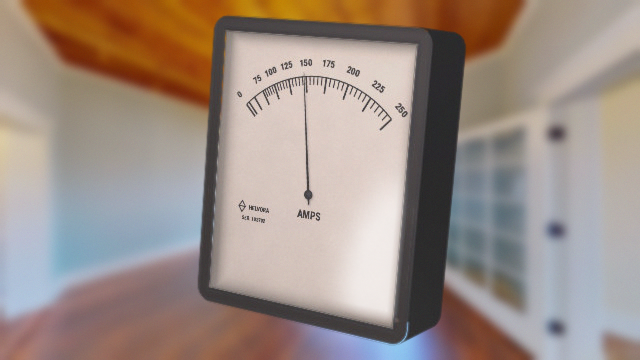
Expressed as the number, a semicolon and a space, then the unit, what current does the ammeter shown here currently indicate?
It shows 150; A
